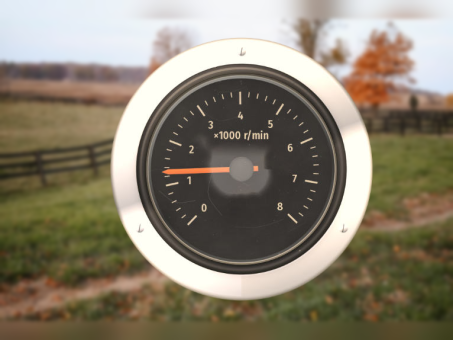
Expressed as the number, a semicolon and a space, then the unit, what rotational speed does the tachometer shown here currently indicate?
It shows 1300; rpm
